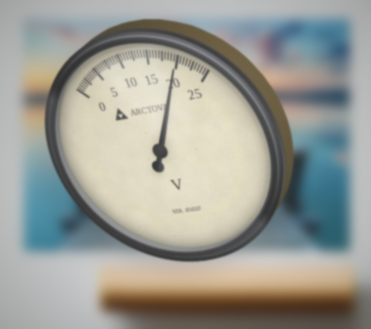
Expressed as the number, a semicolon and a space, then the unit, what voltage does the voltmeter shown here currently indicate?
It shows 20; V
